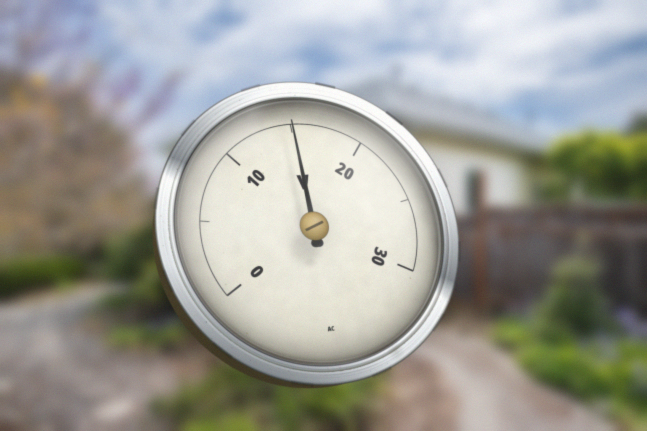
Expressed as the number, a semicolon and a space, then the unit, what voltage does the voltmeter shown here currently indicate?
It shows 15; V
